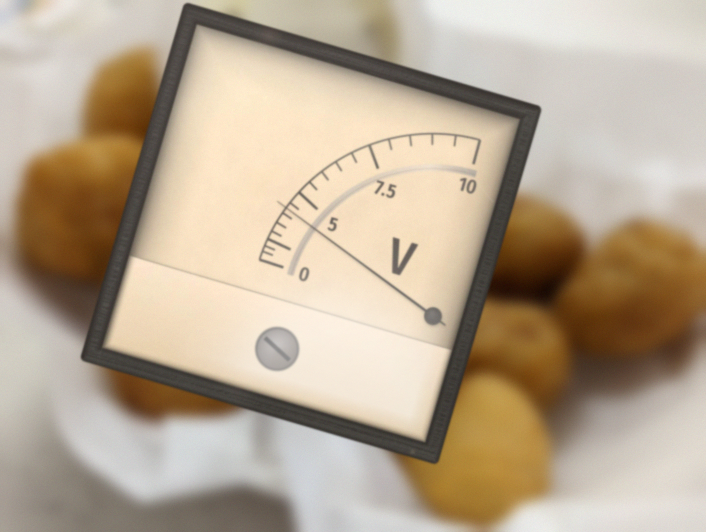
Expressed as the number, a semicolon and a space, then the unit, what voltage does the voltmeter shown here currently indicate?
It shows 4.25; V
